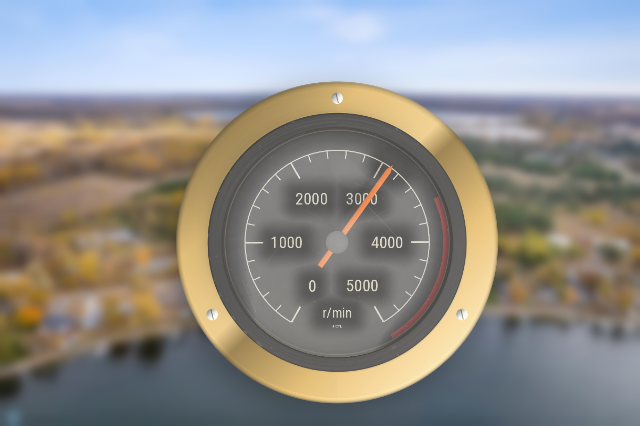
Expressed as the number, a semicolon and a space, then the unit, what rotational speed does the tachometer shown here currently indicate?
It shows 3100; rpm
